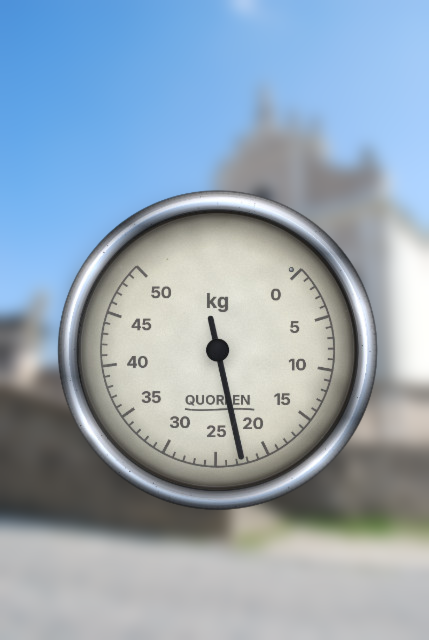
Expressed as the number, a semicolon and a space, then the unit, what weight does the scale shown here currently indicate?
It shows 22.5; kg
